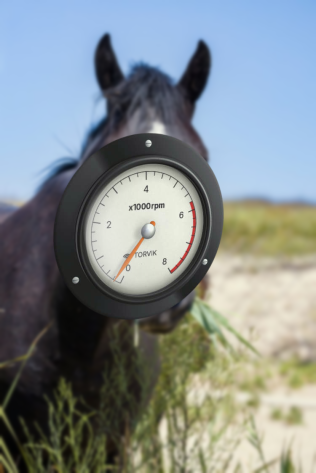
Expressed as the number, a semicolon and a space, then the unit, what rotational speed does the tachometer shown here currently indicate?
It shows 250; rpm
